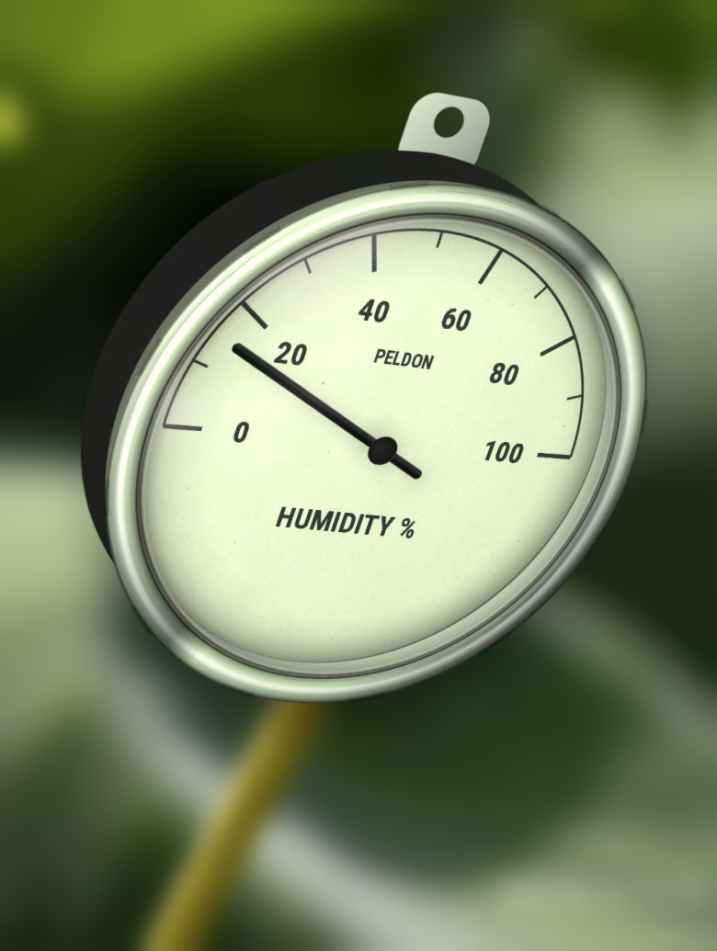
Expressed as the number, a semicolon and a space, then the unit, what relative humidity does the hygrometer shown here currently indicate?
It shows 15; %
